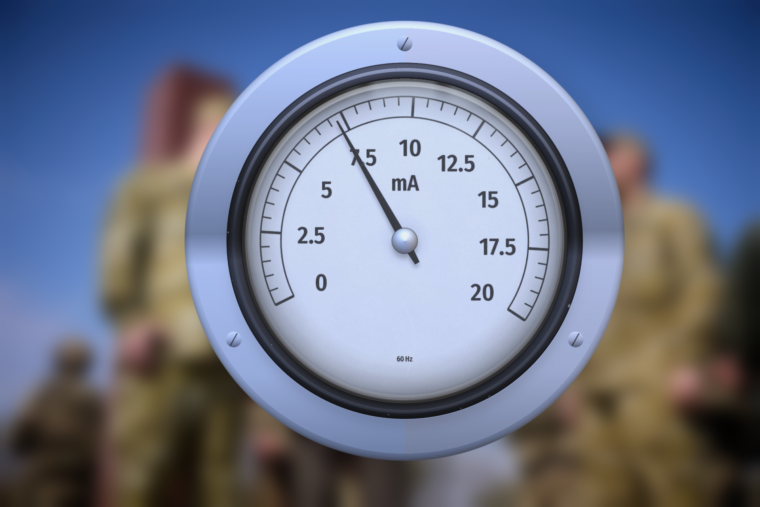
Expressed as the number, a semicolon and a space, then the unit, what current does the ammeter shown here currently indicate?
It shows 7.25; mA
